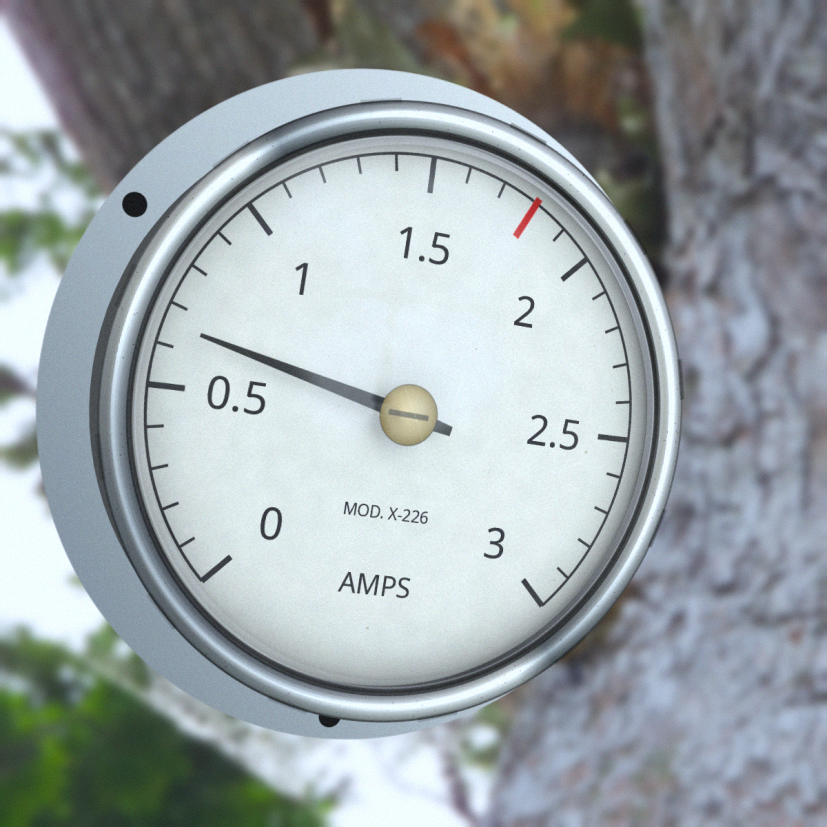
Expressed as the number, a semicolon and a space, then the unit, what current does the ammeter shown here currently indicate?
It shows 0.65; A
